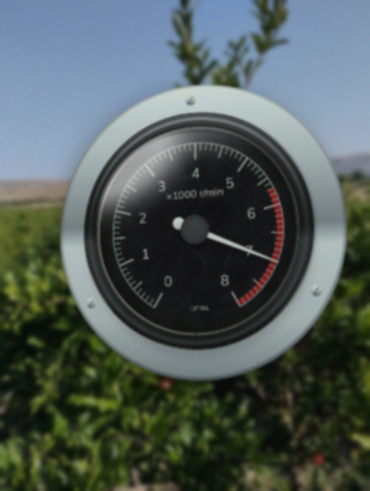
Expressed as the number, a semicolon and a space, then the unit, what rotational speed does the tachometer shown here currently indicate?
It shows 7000; rpm
